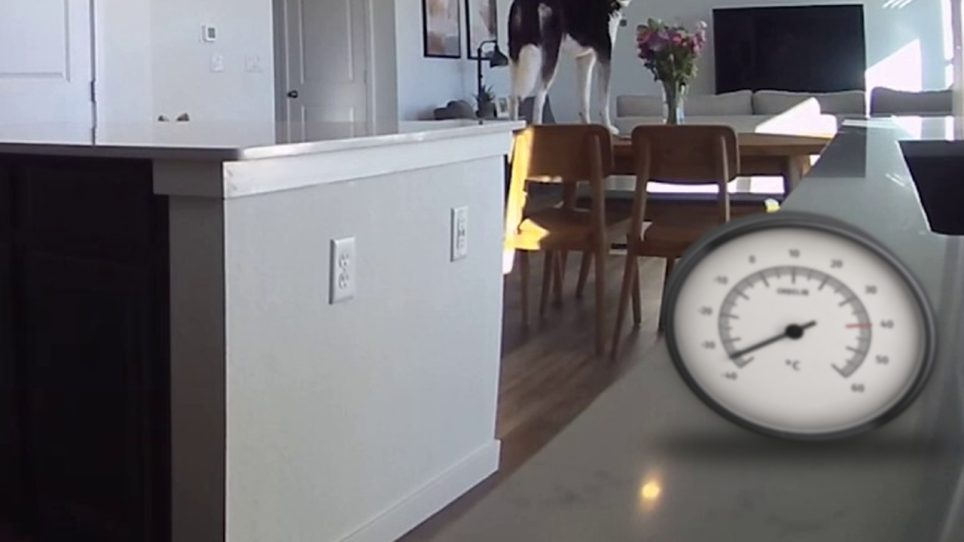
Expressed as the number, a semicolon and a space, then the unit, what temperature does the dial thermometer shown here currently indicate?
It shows -35; °C
